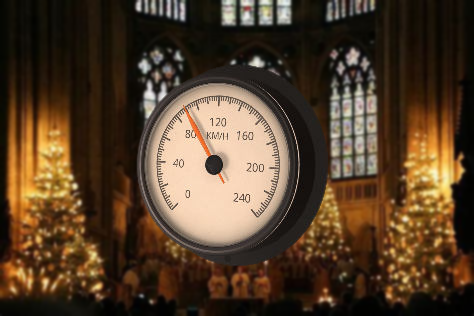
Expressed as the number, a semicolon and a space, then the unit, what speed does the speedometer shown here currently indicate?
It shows 90; km/h
